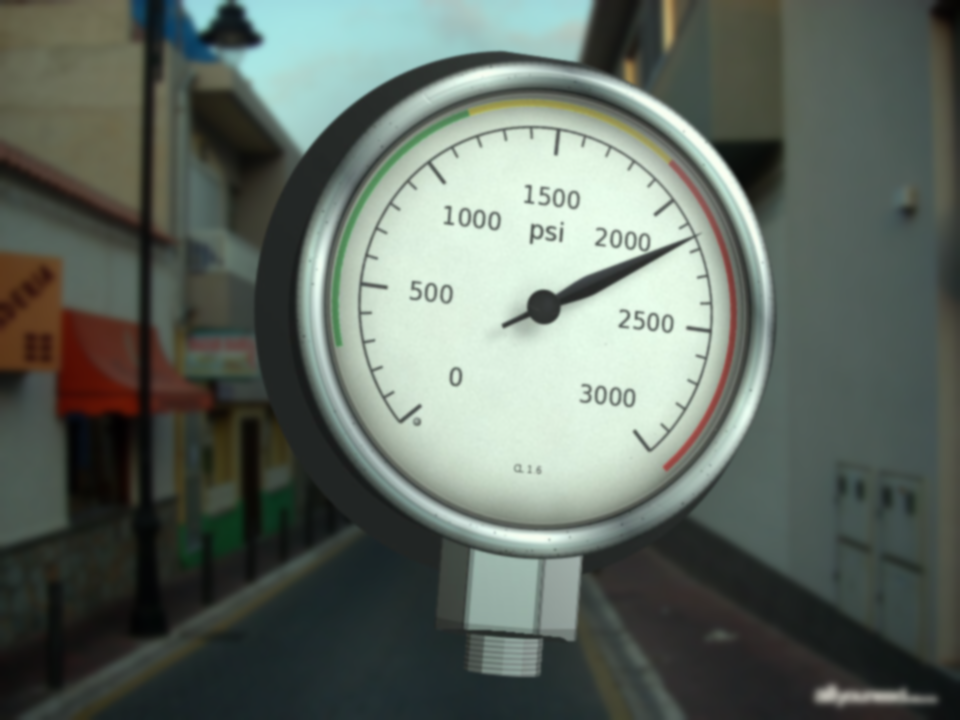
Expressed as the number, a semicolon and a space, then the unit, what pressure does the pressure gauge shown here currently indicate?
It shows 2150; psi
